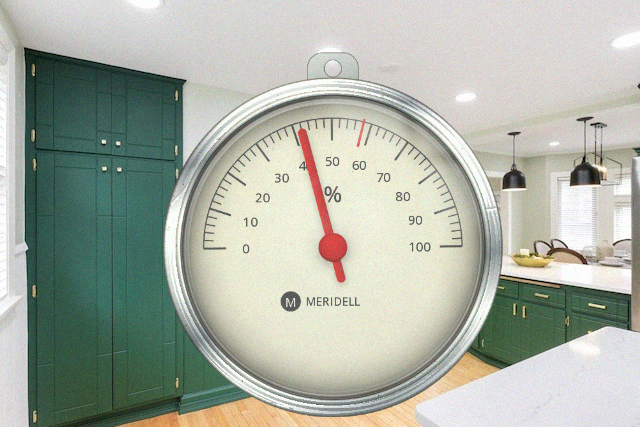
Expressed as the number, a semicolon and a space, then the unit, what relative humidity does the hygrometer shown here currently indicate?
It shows 42; %
